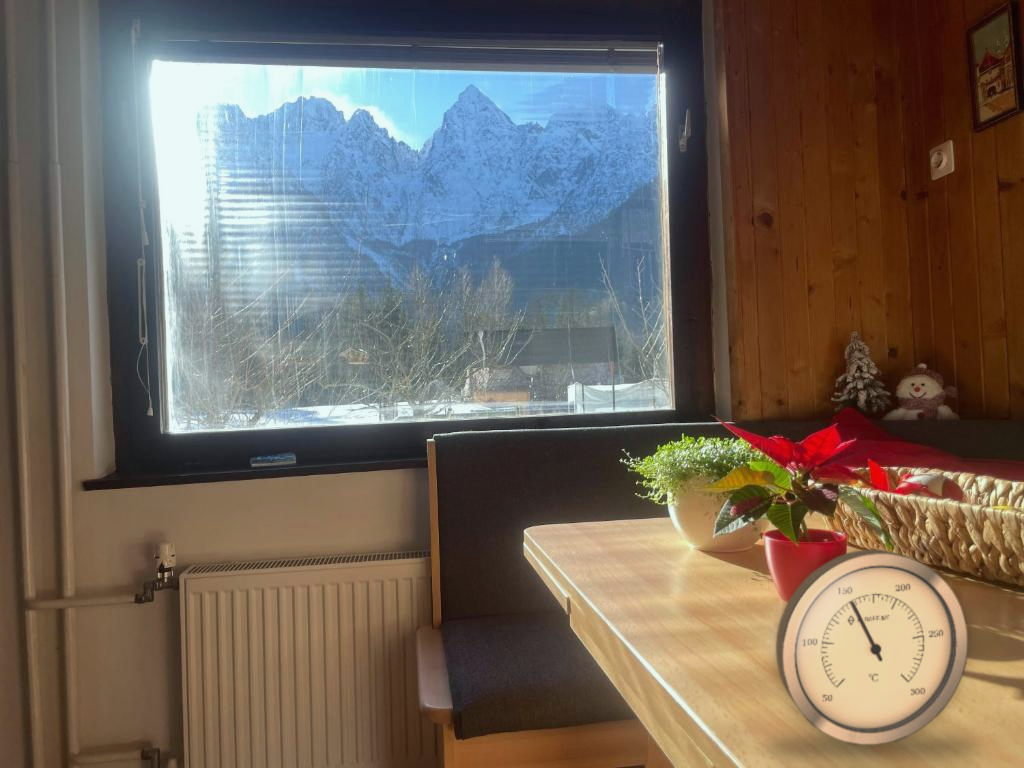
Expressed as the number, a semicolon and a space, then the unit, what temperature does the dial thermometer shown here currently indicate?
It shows 150; °C
